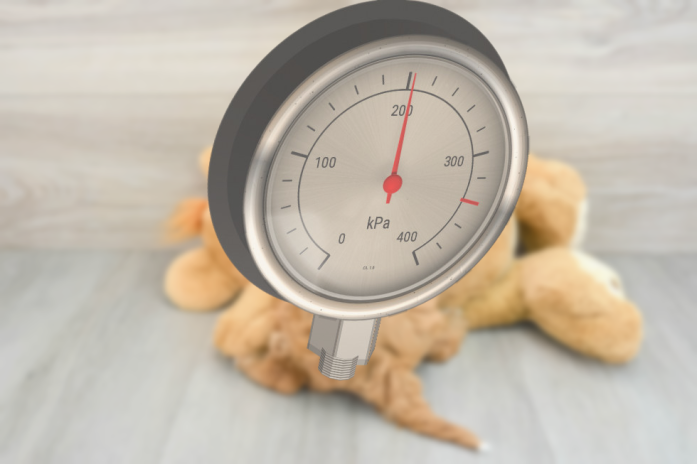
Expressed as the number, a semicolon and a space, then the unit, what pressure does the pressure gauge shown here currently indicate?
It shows 200; kPa
